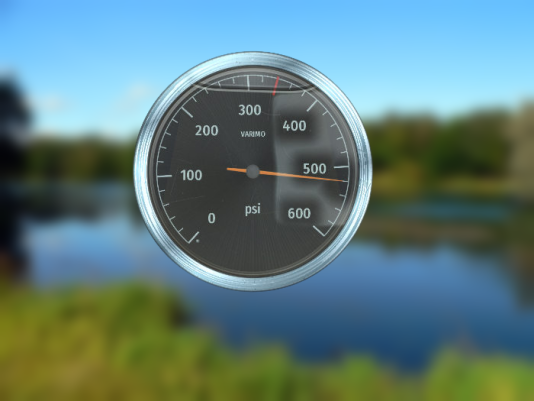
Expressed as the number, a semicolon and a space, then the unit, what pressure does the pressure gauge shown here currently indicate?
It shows 520; psi
